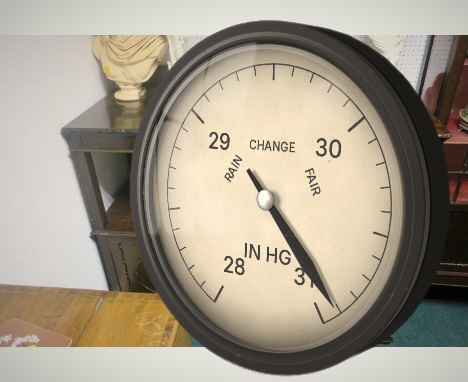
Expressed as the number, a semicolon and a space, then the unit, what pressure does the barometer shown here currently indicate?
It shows 30.9; inHg
